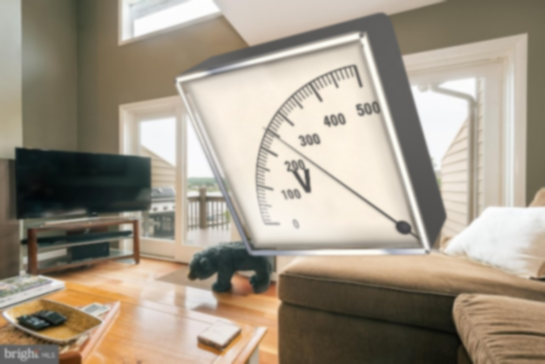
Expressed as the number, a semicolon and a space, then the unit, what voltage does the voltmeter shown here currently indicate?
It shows 250; V
